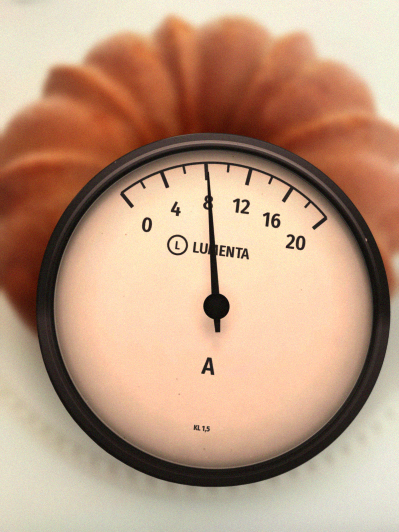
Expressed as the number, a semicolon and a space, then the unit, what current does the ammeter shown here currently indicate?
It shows 8; A
